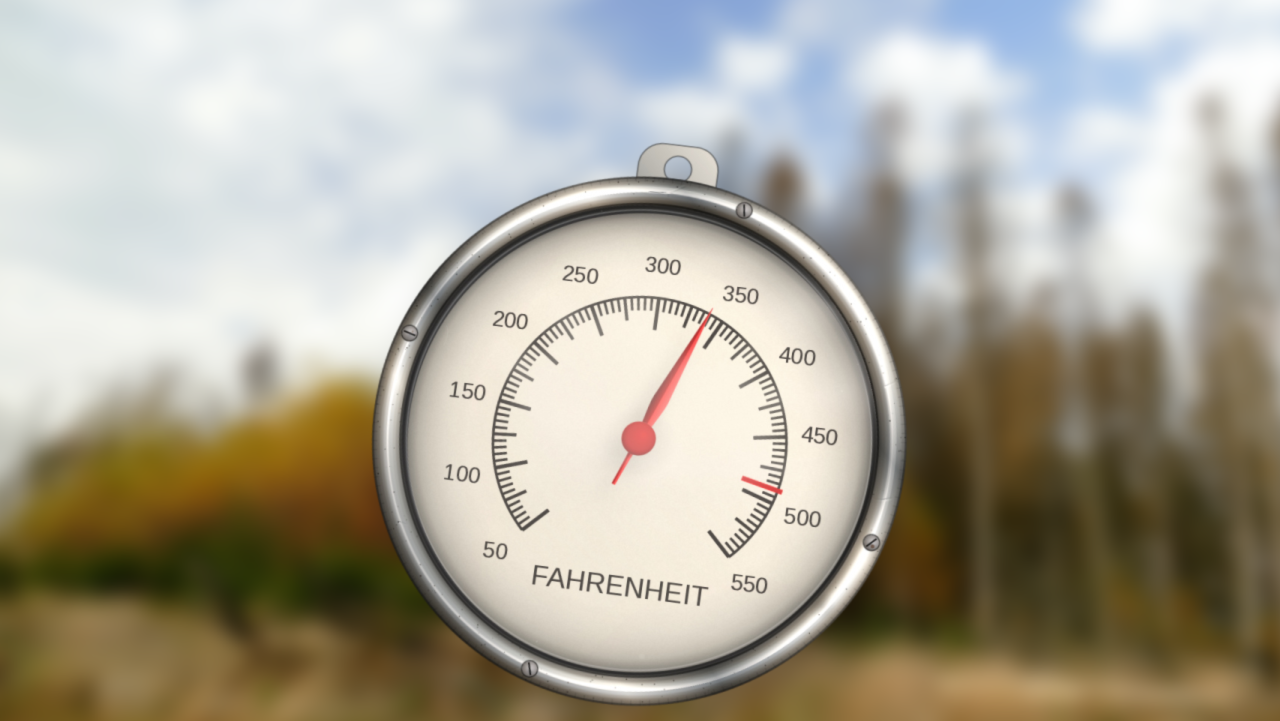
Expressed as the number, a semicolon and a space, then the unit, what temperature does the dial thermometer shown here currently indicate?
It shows 340; °F
